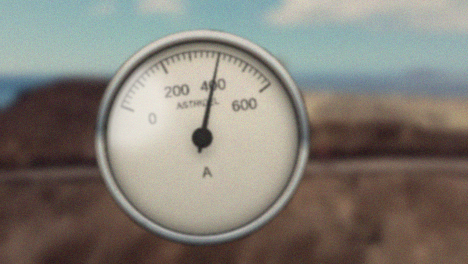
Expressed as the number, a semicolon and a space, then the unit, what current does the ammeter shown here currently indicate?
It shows 400; A
